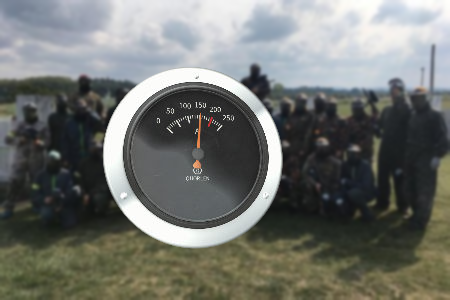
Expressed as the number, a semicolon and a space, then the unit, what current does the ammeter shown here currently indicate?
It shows 150; A
